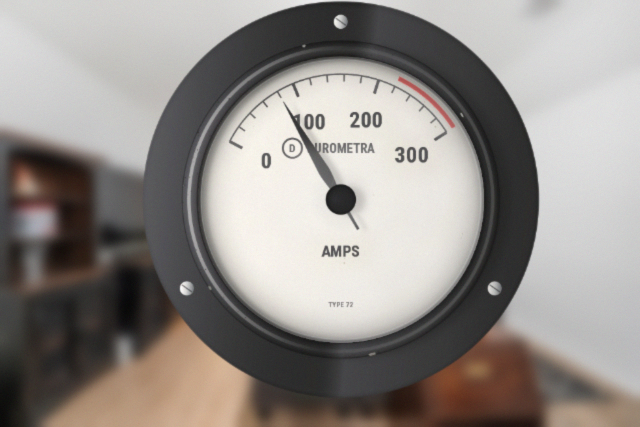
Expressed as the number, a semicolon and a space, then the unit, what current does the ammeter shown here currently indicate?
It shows 80; A
